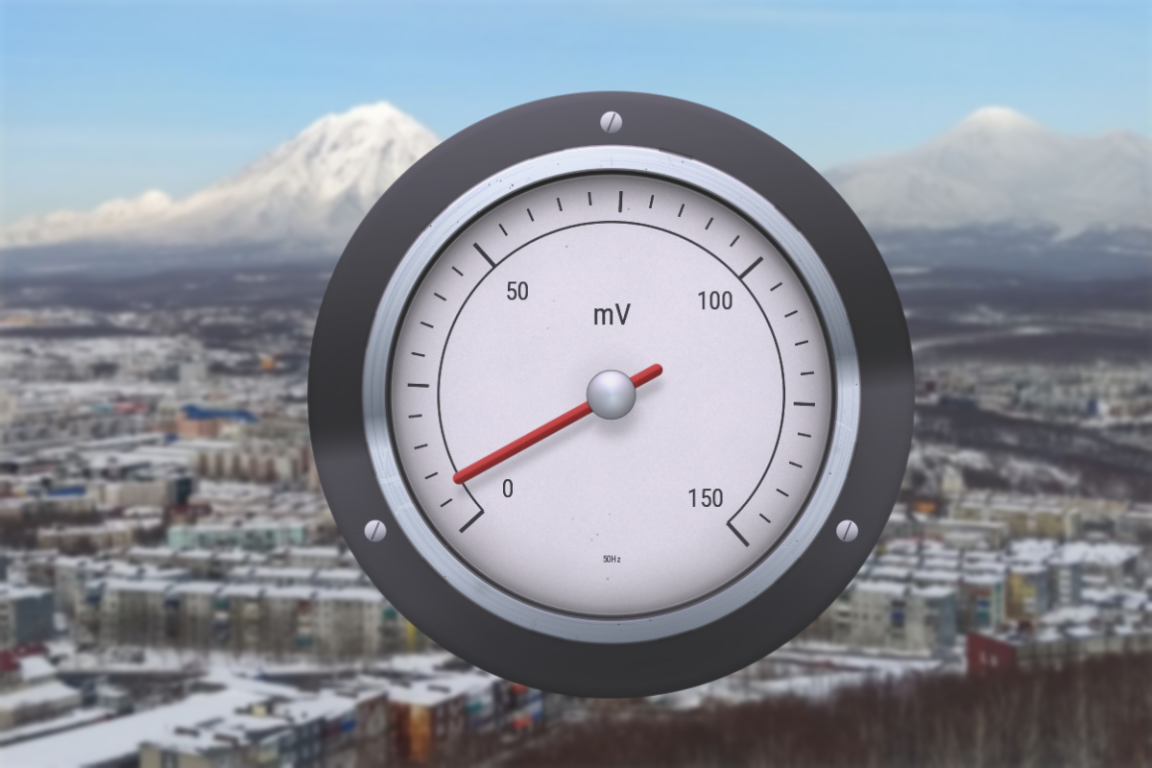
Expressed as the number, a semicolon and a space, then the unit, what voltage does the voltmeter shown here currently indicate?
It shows 7.5; mV
